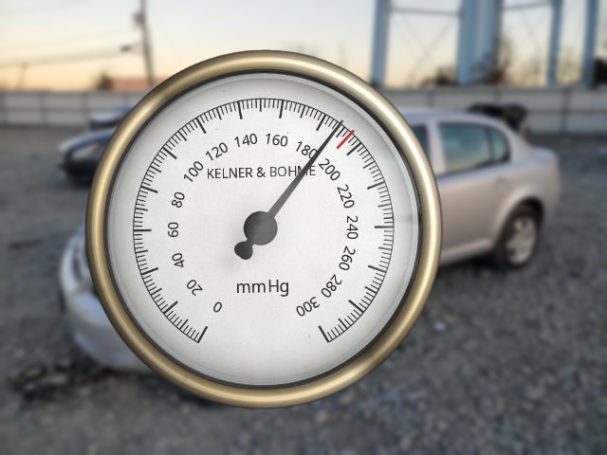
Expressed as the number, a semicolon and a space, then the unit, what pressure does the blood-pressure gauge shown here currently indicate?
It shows 188; mmHg
